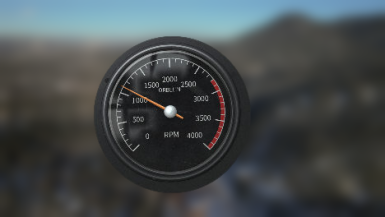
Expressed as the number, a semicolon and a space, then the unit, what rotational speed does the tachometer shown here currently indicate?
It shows 1100; rpm
